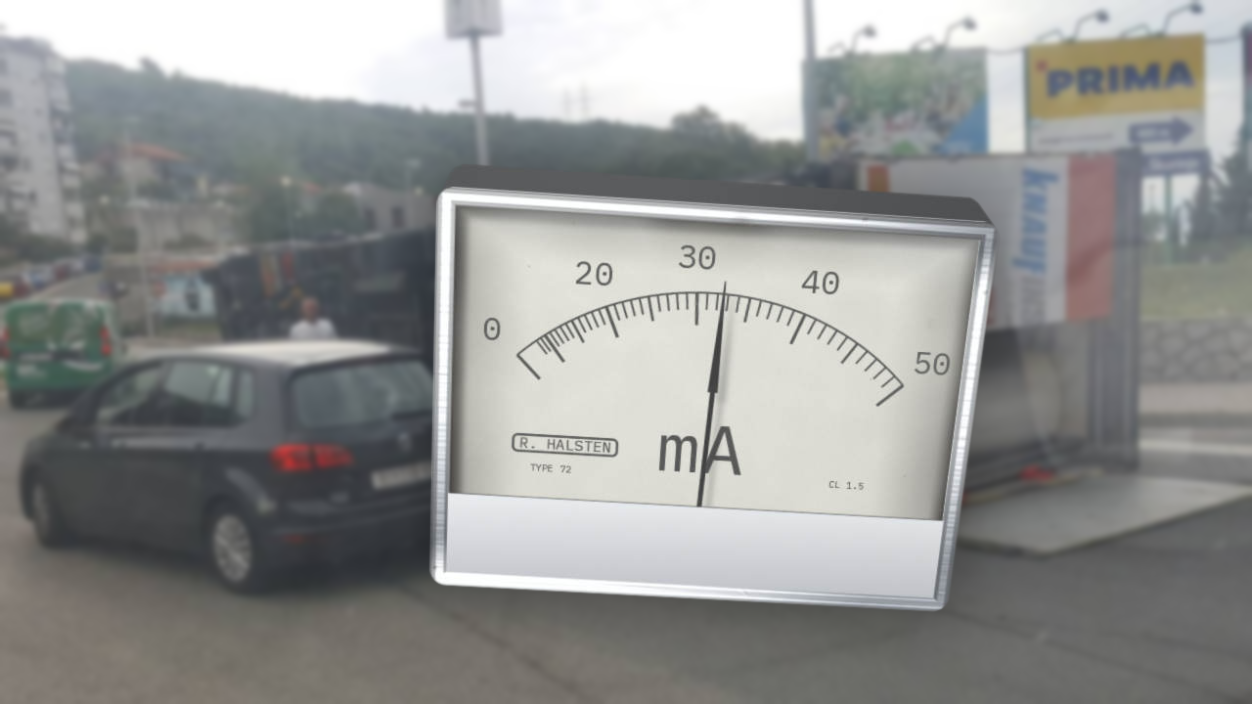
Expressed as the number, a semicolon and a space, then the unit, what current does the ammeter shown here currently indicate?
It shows 32.5; mA
